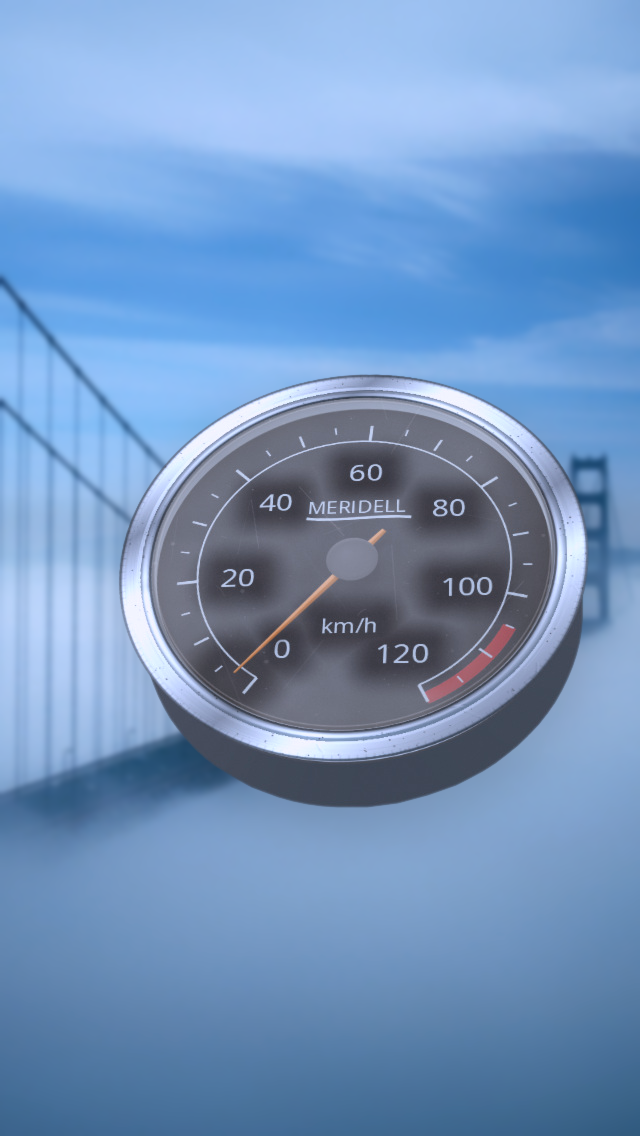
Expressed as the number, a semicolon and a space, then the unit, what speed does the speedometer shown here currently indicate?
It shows 2.5; km/h
